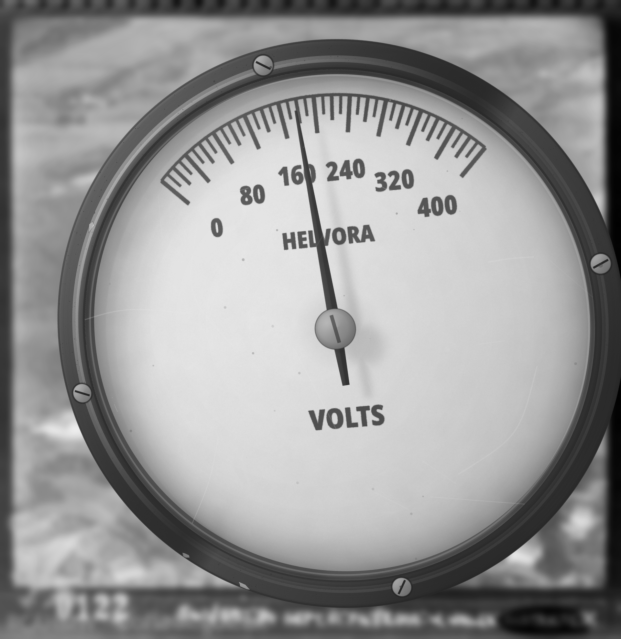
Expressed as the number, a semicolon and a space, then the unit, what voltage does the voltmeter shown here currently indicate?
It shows 180; V
